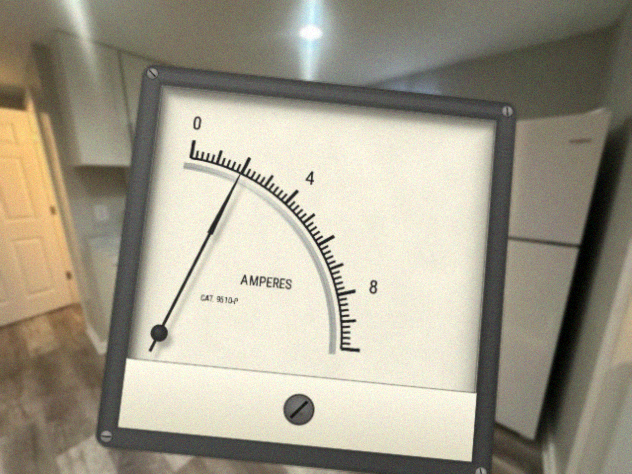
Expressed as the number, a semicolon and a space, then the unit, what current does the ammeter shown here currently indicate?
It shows 2; A
